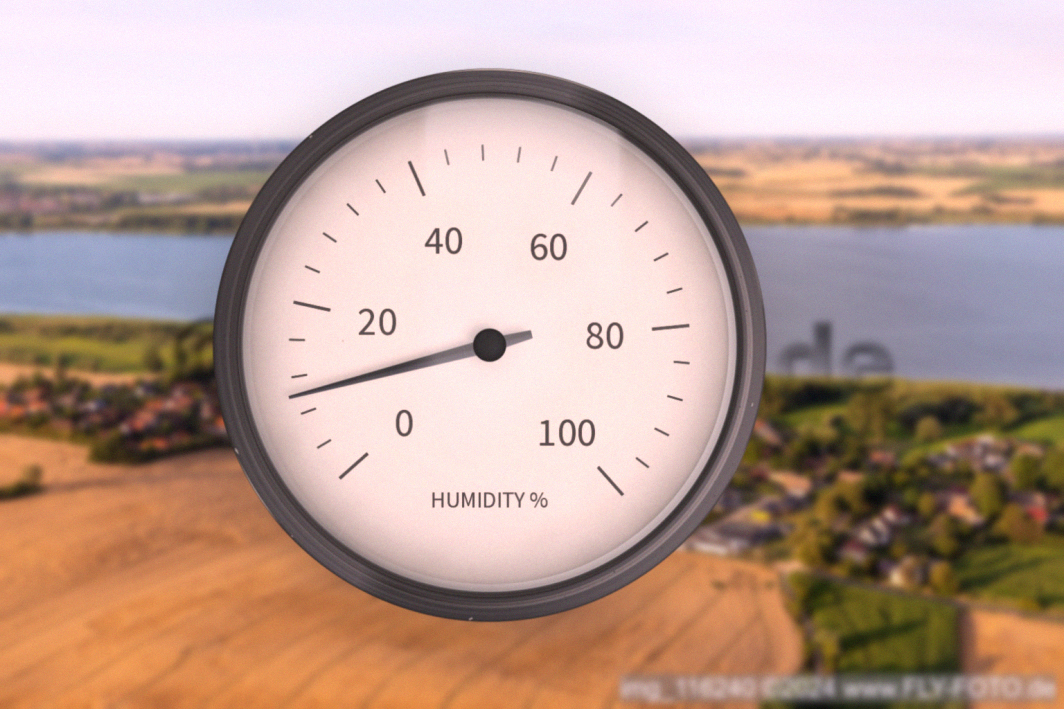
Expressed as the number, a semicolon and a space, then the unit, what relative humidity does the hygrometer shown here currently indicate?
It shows 10; %
